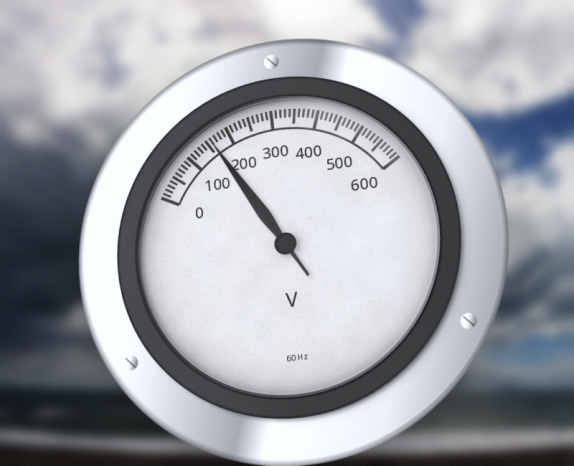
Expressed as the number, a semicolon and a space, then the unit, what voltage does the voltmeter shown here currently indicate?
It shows 160; V
